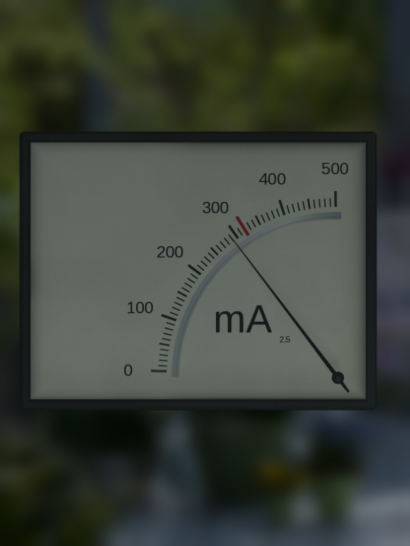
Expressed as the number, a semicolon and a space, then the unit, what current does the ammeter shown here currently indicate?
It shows 290; mA
